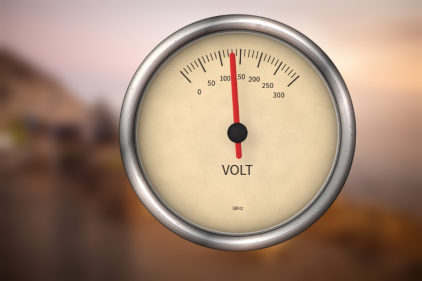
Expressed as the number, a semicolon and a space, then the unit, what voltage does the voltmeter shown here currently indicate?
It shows 130; V
